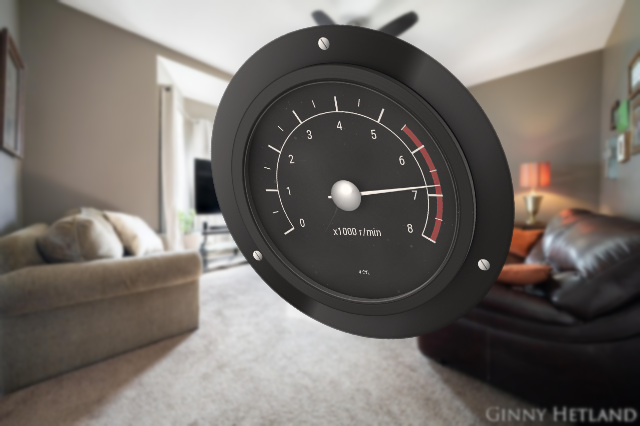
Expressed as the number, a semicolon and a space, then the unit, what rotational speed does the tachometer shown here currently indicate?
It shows 6750; rpm
